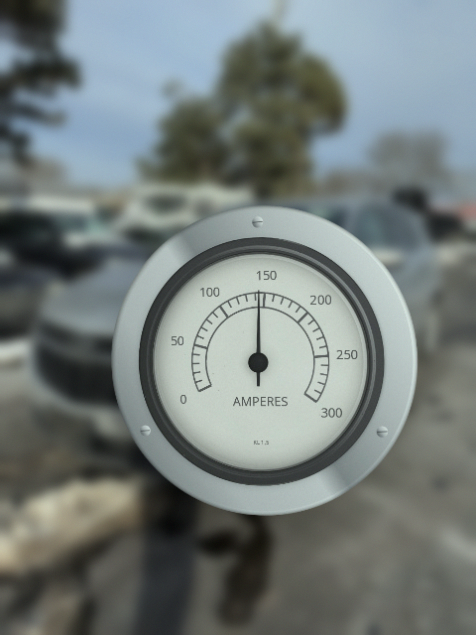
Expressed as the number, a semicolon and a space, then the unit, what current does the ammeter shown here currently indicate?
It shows 145; A
